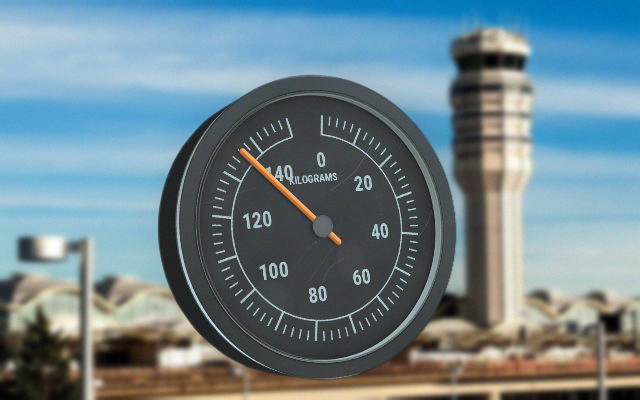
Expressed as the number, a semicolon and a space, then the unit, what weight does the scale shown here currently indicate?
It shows 136; kg
